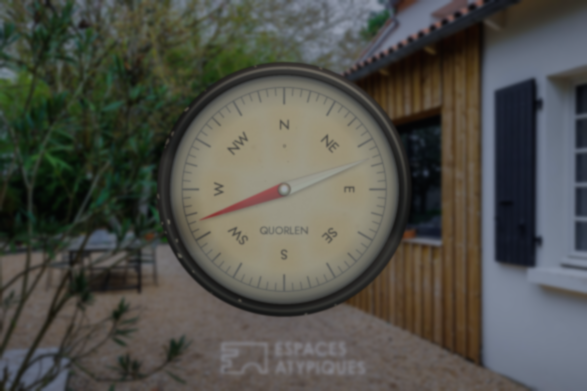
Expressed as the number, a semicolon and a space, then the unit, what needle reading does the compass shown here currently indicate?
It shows 250; °
